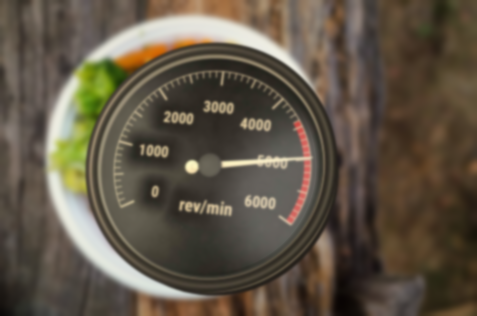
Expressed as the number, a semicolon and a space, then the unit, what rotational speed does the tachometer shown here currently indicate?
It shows 5000; rpm
